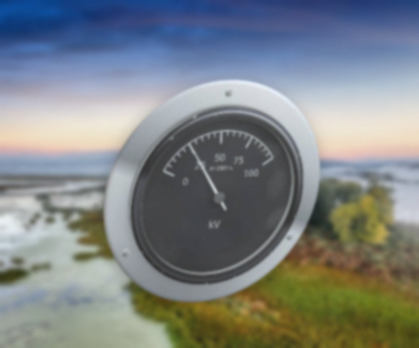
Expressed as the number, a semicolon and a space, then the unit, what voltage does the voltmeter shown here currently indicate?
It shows 25; kV
